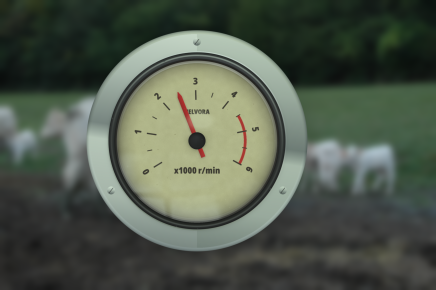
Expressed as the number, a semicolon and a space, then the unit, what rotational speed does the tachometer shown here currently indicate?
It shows 2500; rpm
